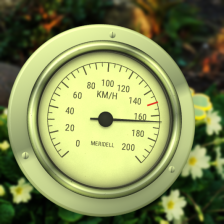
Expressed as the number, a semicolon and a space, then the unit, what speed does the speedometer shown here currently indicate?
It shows 165; km/h
